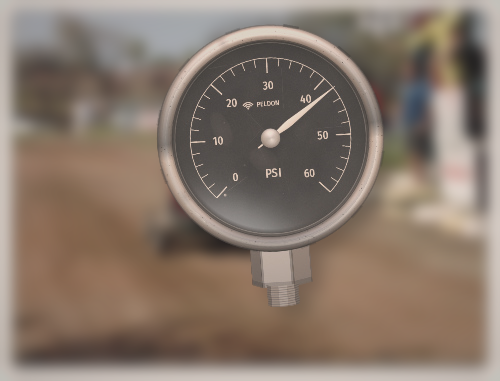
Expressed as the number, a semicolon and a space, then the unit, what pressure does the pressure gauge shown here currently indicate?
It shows 42; psi
